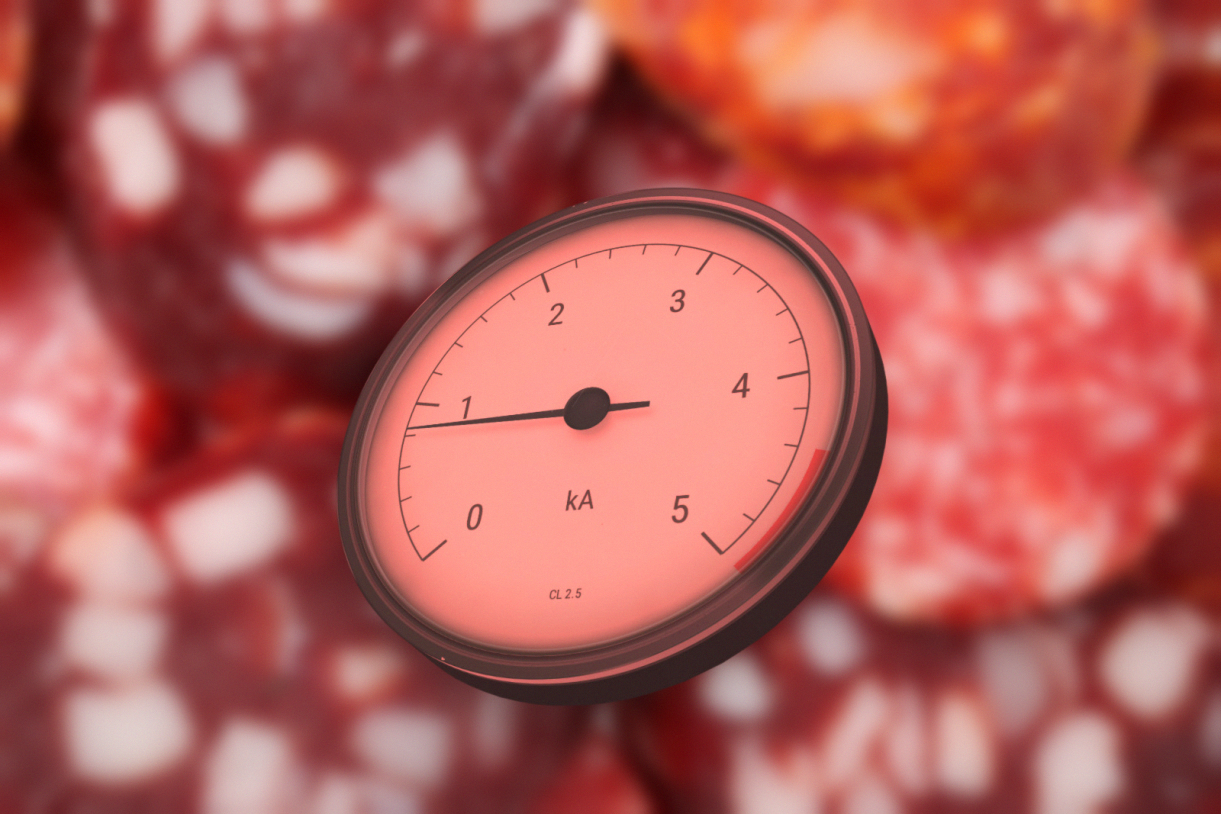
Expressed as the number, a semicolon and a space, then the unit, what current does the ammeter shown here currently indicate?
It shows 0.8; kA
